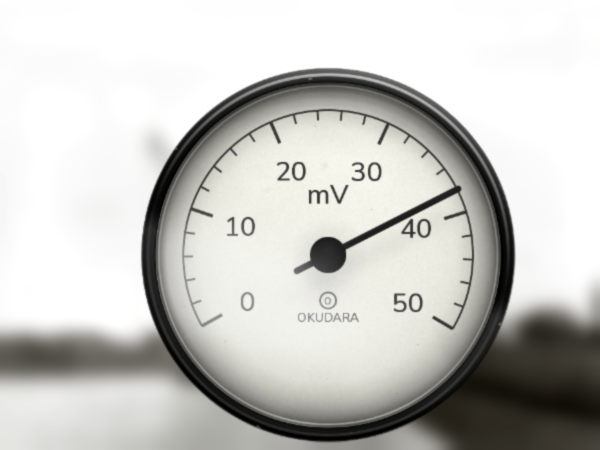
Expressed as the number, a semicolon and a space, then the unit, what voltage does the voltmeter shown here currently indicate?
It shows 38; mV
